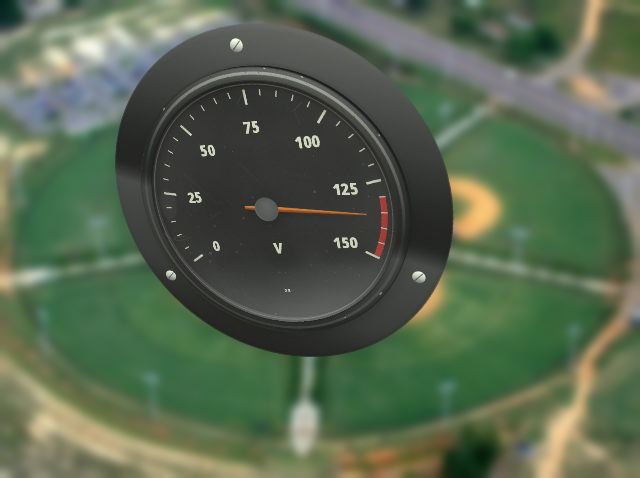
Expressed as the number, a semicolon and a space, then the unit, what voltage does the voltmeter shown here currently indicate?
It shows 135; V
